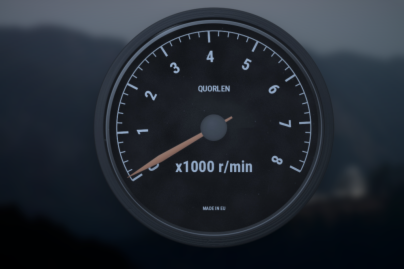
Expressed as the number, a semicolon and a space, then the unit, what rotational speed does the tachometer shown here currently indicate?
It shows 100; rpm
